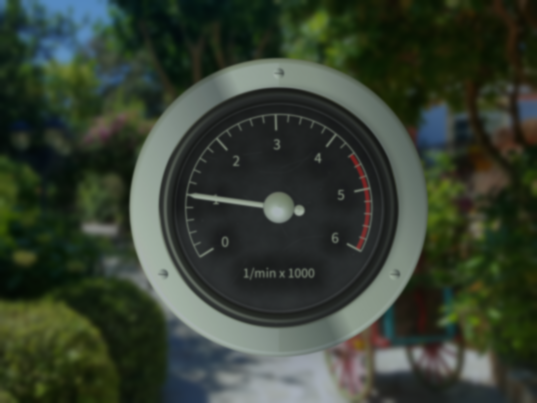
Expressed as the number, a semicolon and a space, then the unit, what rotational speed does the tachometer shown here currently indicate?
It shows 1000; rpm
